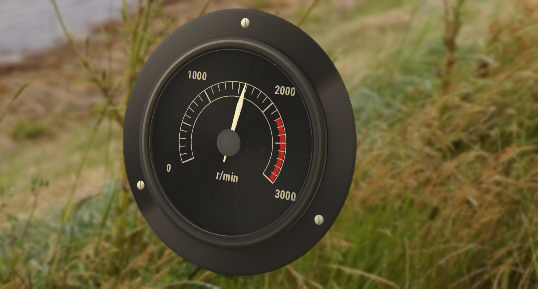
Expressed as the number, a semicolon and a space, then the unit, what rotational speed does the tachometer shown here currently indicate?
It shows 1600; rpm
